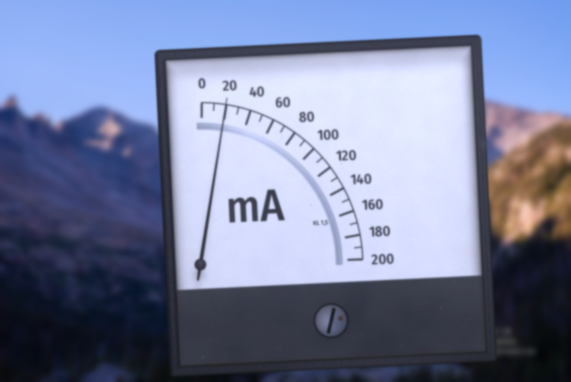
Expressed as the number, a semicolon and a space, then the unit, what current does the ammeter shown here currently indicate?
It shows 20; mA
